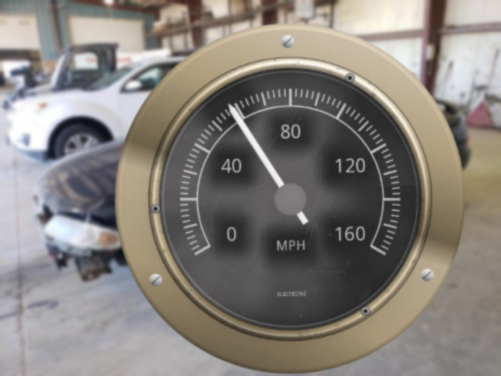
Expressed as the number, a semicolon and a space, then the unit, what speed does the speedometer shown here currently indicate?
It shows 58; mph
